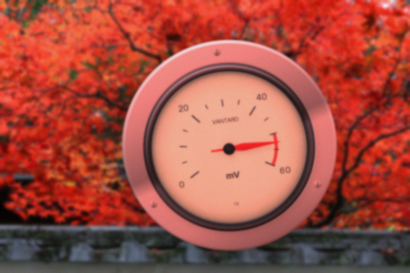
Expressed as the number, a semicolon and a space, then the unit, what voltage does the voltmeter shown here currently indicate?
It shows 52.5; mV
